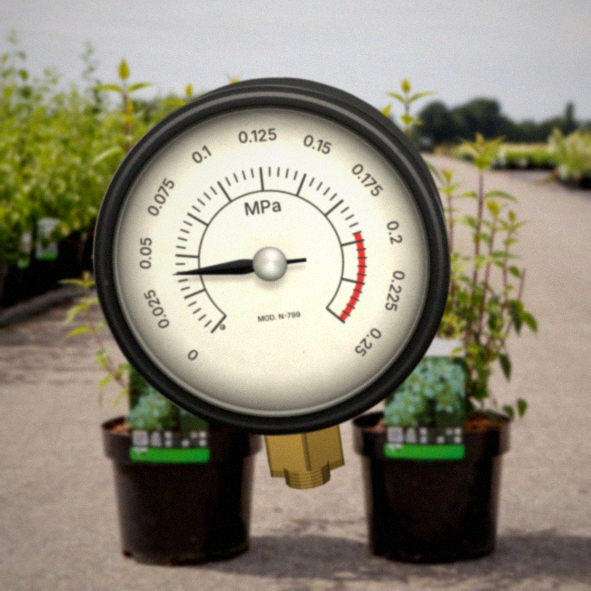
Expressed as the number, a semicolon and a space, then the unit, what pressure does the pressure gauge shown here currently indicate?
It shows 0.04; MPa
